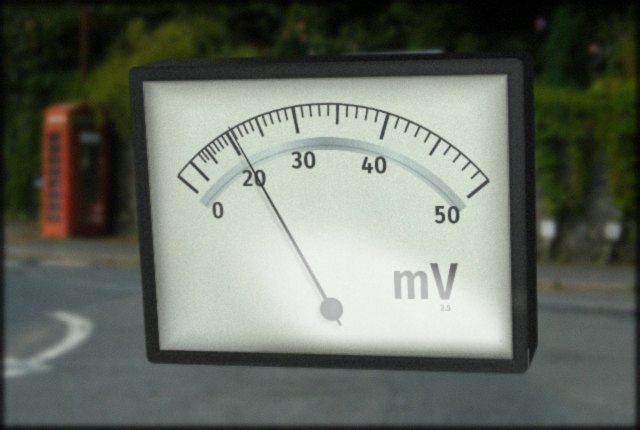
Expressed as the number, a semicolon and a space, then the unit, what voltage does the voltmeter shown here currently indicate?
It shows 21; mV
